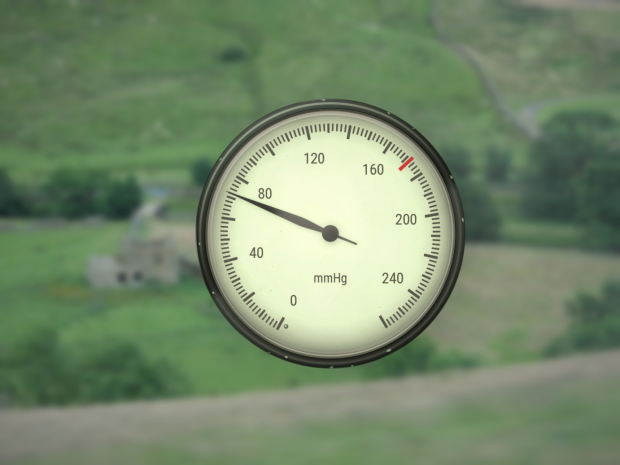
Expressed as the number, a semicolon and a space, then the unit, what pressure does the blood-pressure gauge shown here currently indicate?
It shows 72; mmHg
